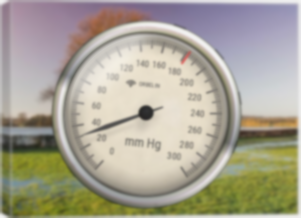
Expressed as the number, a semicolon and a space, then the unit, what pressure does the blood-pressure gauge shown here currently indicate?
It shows 30; mmHg
